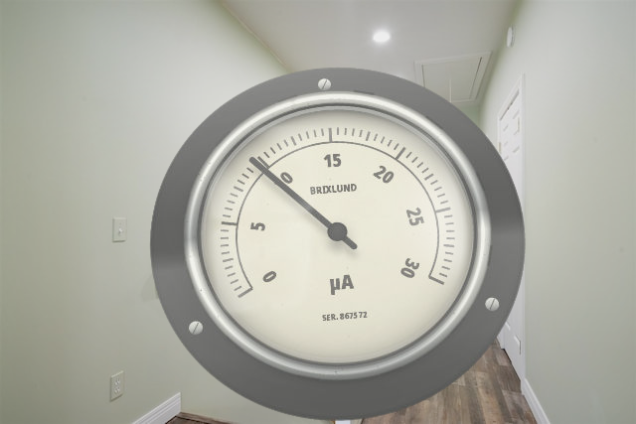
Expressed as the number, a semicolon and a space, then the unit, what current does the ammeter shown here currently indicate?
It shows 9.5; µA
